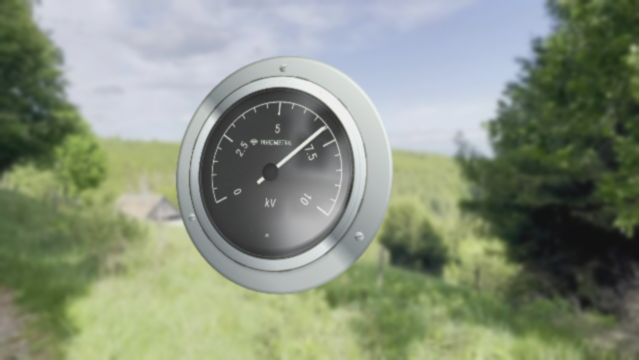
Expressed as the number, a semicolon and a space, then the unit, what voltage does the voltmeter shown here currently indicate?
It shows 7; kV
